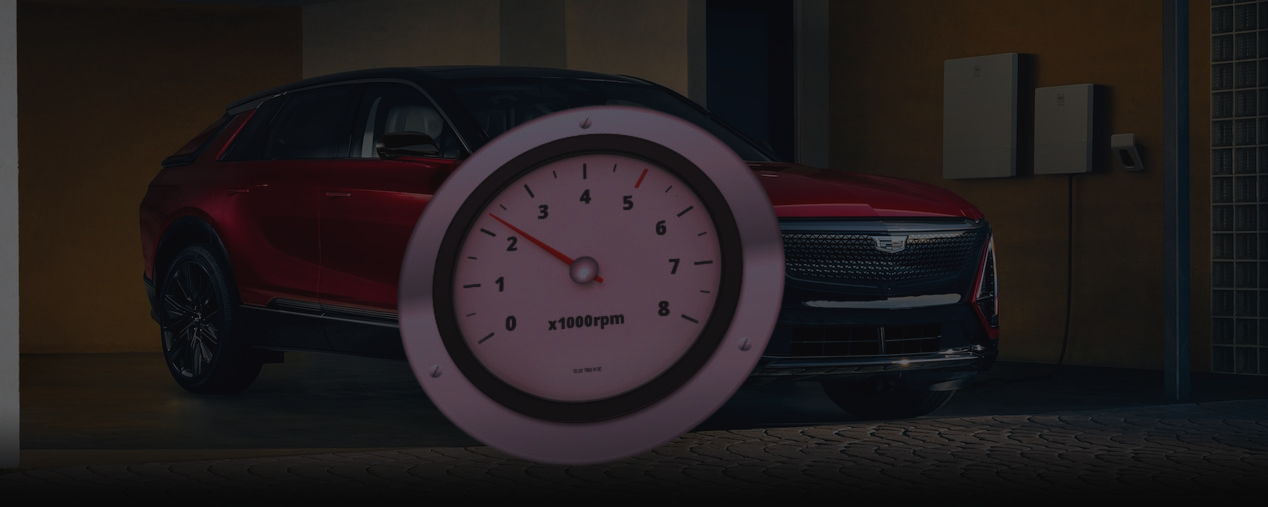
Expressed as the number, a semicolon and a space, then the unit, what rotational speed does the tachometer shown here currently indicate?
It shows 2250; rpm
